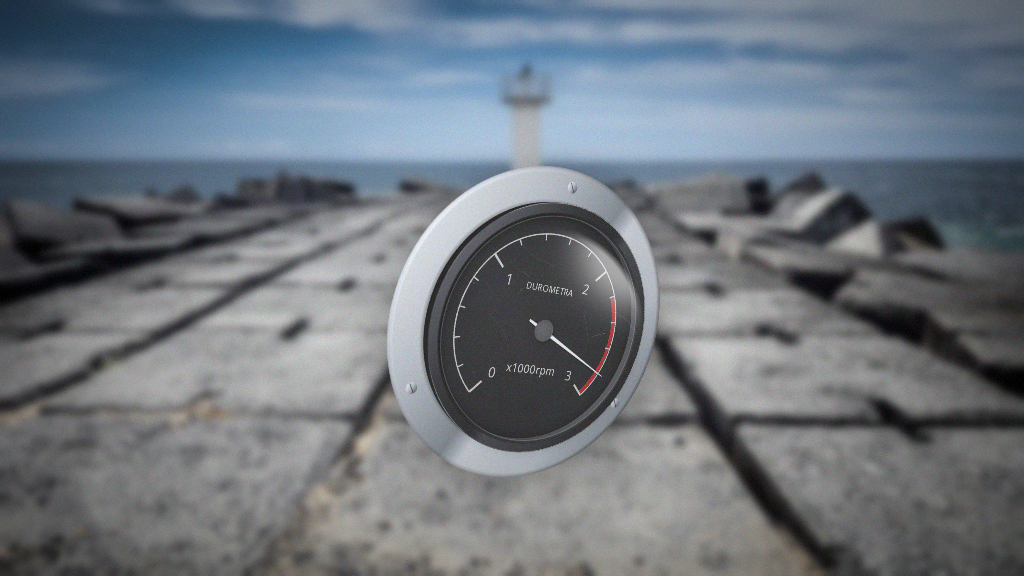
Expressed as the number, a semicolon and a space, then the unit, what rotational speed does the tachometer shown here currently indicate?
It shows 2800; rpm
